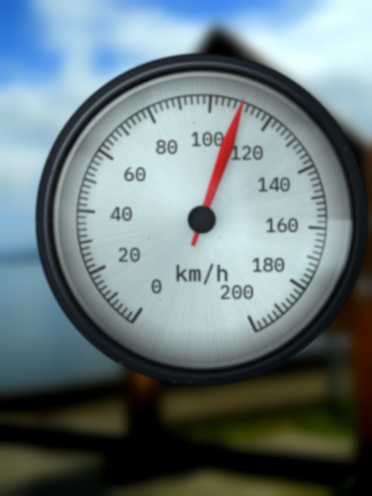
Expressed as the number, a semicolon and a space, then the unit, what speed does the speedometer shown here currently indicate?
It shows 110; km/h
